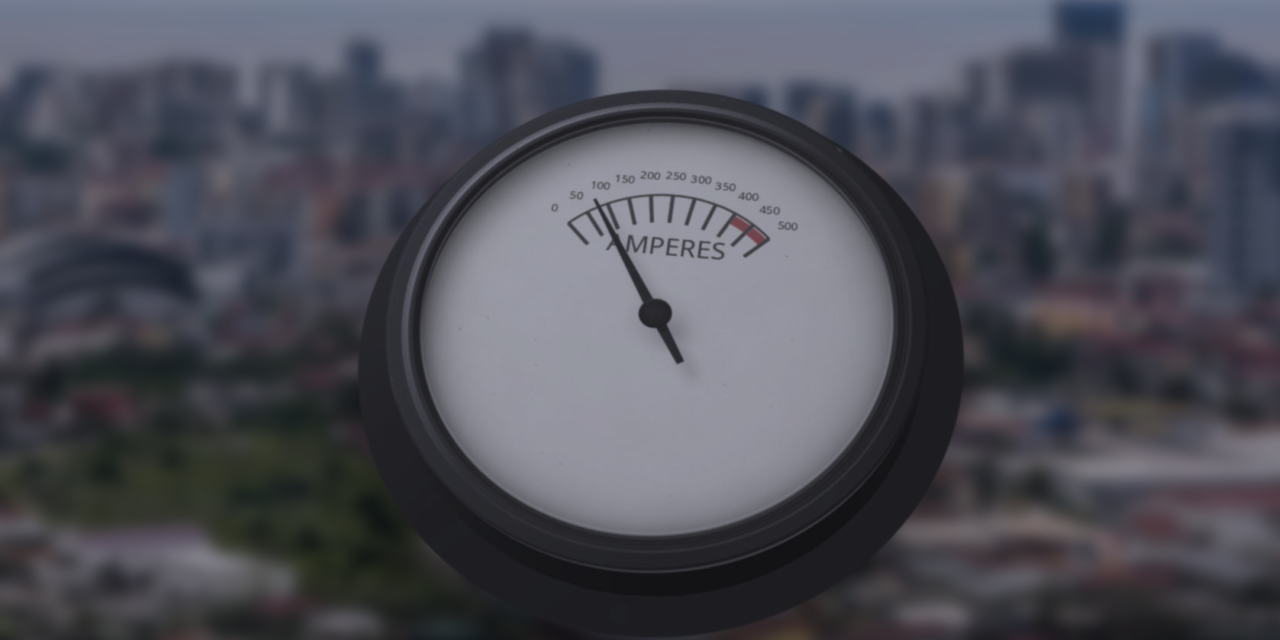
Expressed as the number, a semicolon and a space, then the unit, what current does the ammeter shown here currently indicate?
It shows 75; A
